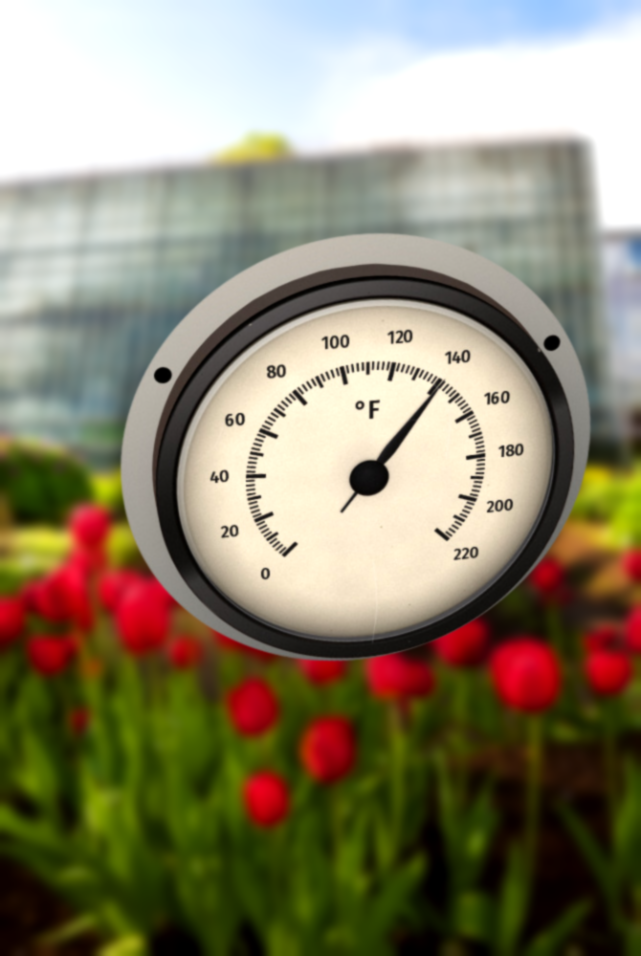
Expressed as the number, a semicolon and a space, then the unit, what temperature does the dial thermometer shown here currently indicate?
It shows 140; °F
